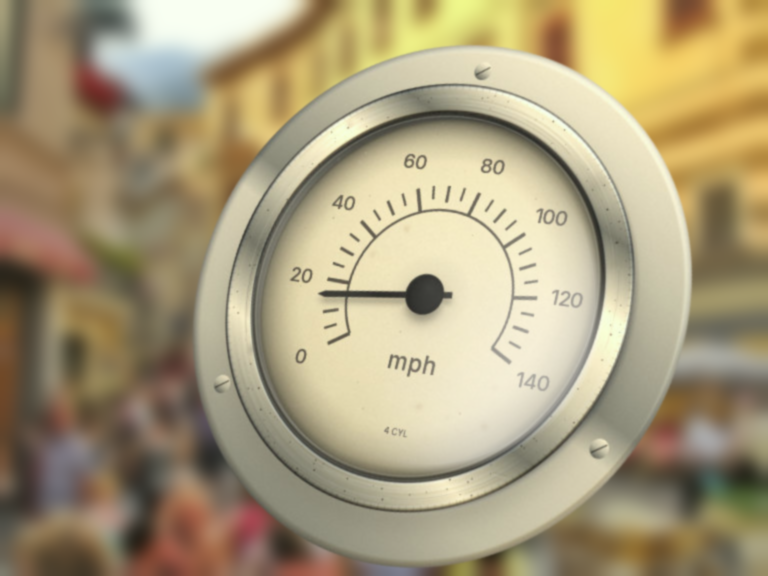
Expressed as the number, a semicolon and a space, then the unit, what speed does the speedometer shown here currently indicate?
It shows 15; mph
